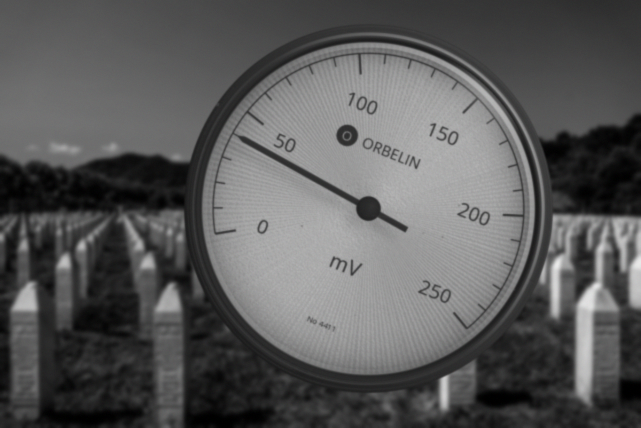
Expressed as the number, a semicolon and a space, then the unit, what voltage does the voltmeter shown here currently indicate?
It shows 40; mV
